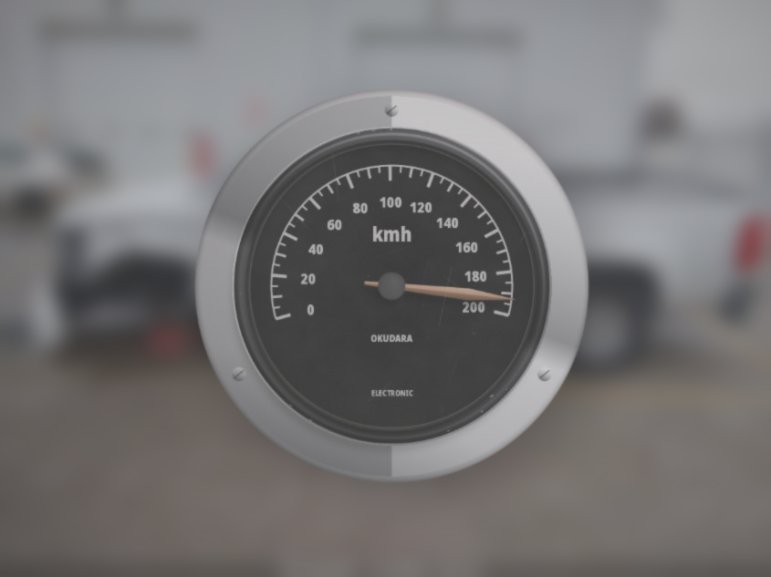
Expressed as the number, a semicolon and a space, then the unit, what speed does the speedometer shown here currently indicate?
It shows 192.5; km/h
